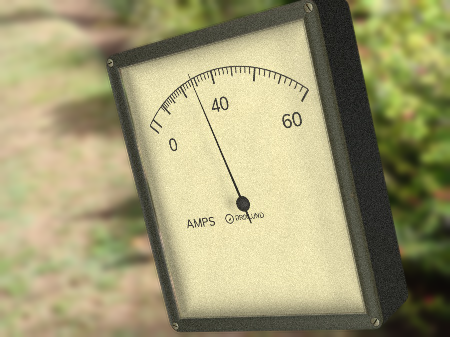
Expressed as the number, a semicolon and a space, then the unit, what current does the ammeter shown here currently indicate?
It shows 35; A
